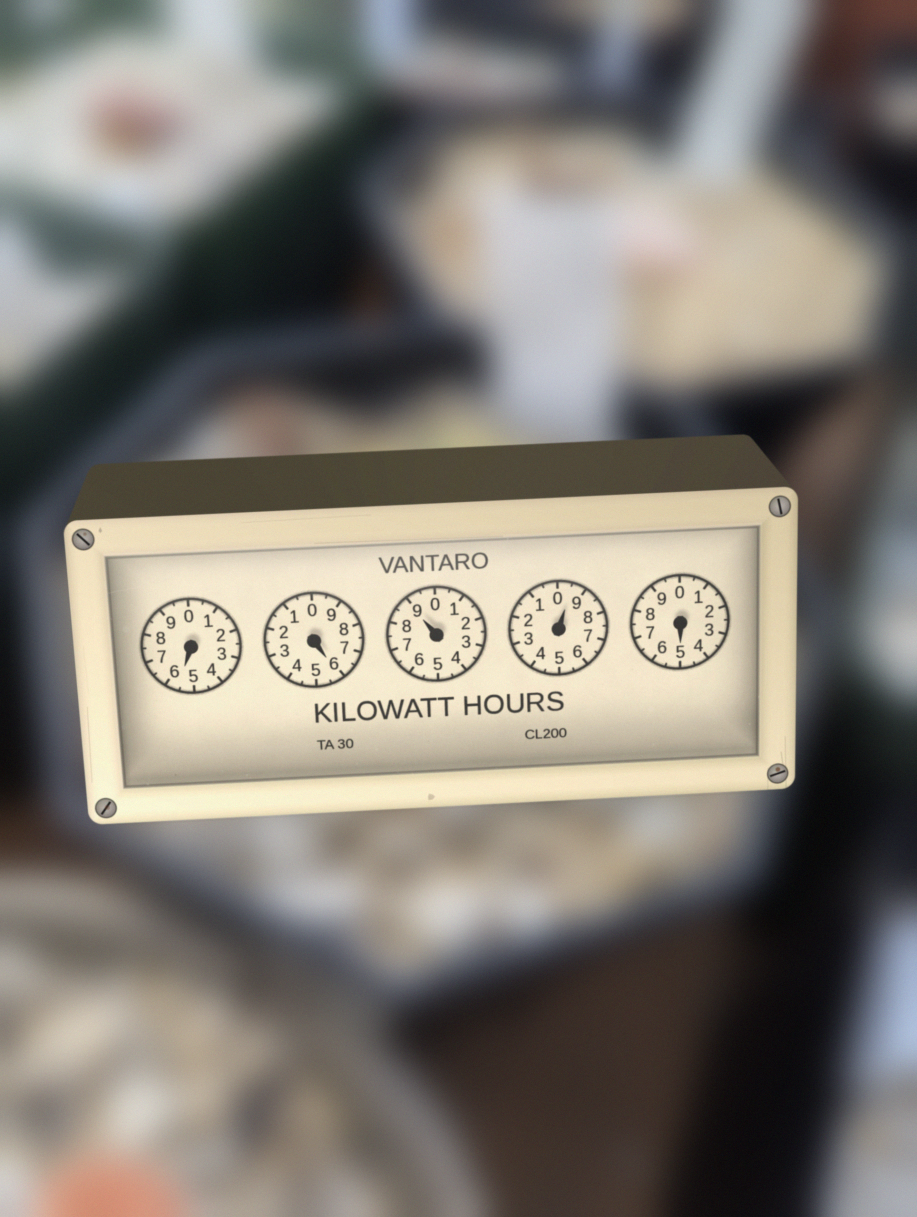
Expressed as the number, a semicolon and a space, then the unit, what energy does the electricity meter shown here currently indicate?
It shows 55895; kWh
